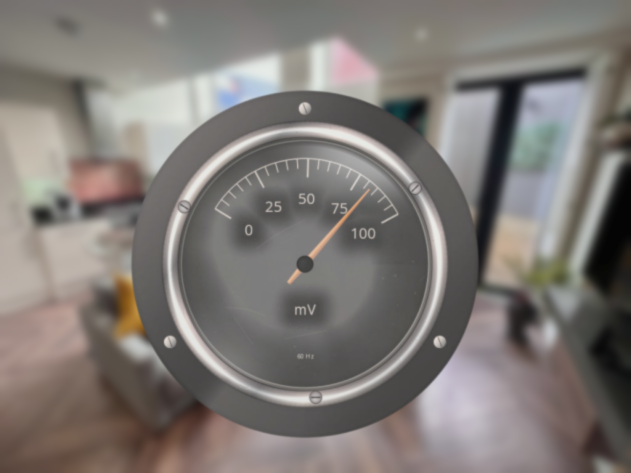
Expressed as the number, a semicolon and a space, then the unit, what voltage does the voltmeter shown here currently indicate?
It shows 82.5; mV
